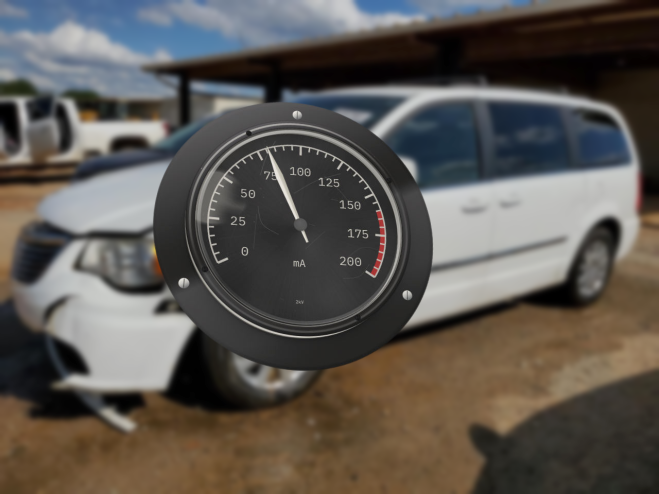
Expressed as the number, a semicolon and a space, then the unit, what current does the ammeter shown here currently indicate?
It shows 80; mA
